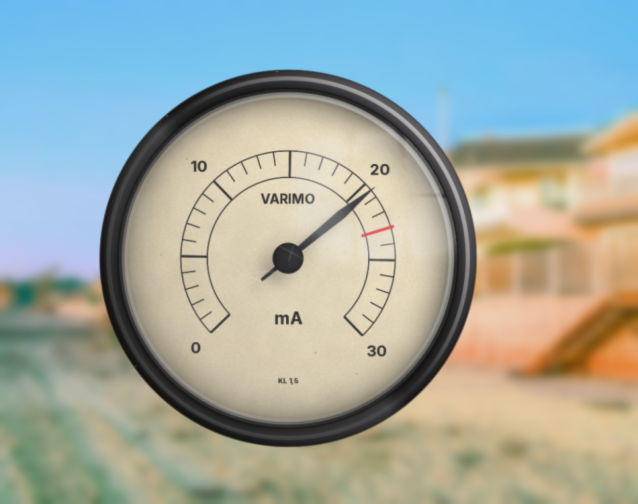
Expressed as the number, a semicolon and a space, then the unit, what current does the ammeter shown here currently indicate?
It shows 20.5; mA
